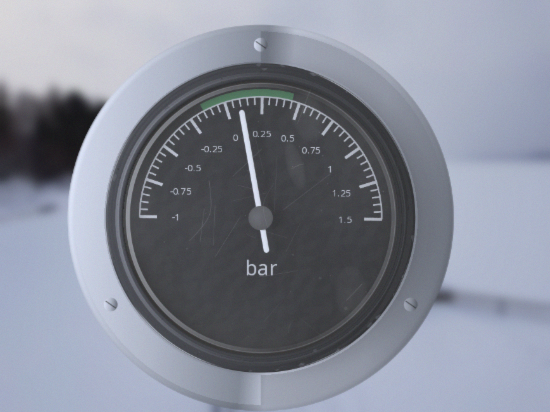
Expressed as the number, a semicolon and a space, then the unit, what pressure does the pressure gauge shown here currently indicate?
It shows 0.1; bar
